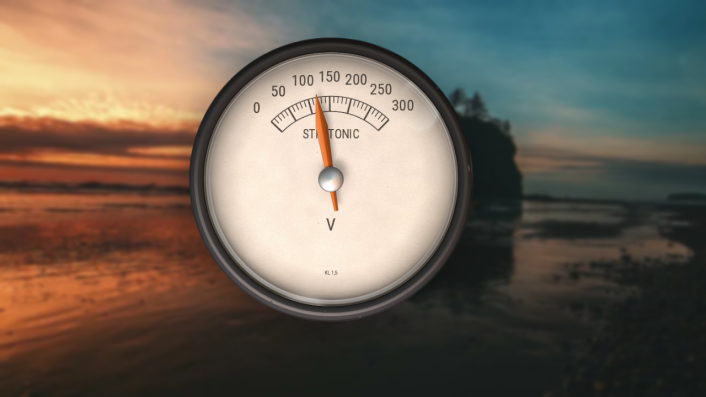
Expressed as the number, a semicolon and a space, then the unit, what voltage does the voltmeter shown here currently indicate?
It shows 120; V
